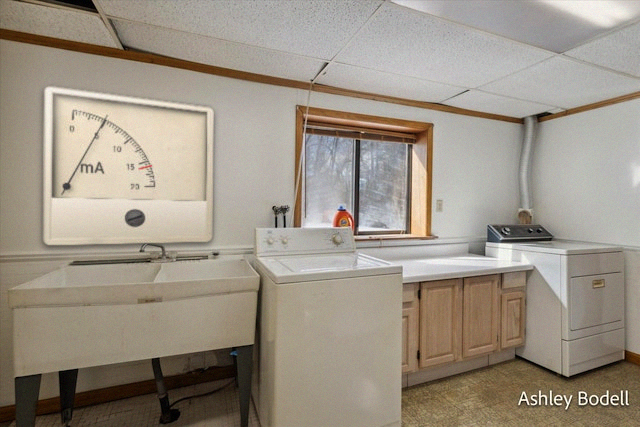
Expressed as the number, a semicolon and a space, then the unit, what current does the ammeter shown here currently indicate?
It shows 5; mA
